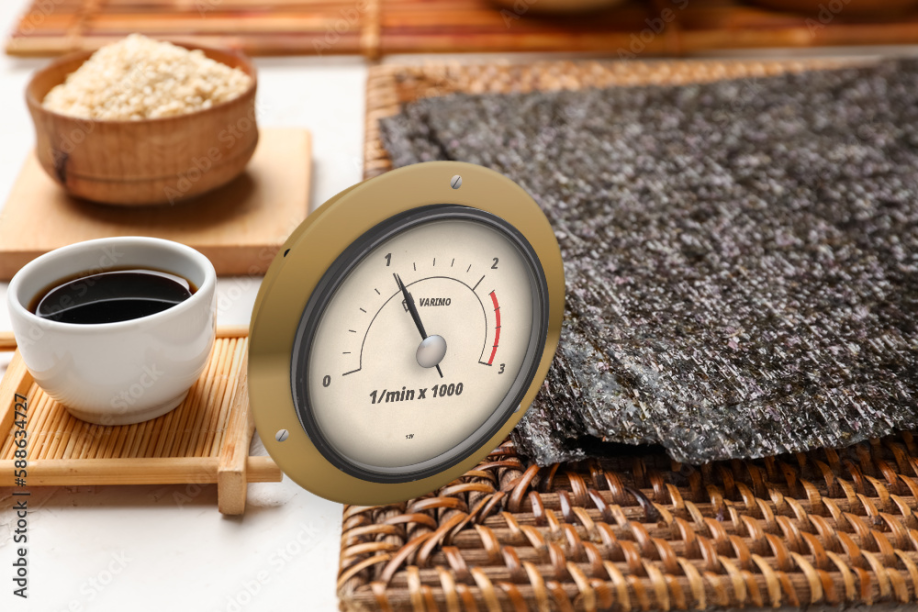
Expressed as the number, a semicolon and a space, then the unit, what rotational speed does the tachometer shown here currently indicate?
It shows 1000; rpm
